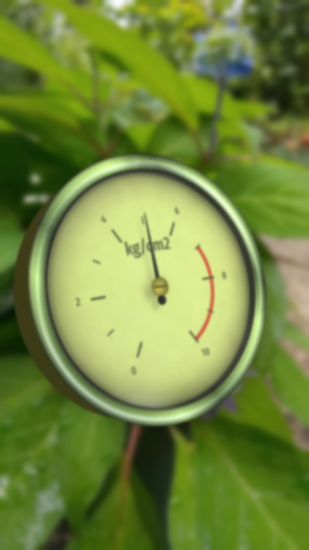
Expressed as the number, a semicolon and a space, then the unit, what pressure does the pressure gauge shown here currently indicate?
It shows 5; kg/cm²
